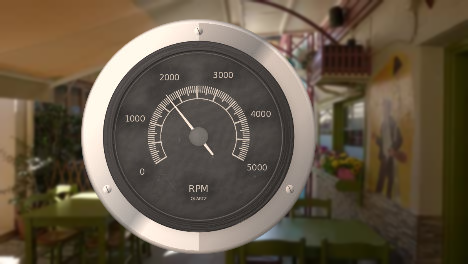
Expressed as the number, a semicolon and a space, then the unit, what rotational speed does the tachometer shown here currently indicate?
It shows 1750; rpm
